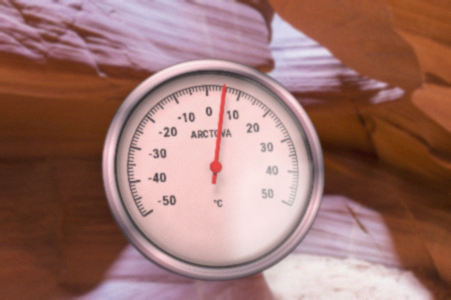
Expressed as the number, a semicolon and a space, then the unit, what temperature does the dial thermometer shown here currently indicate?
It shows 5; °C
